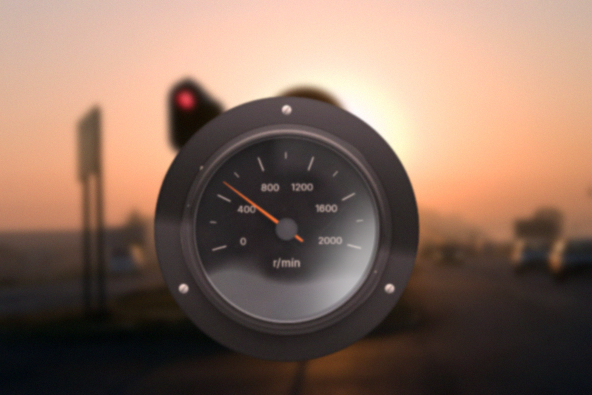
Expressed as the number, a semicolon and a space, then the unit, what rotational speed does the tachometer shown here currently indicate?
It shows 500; rpm
